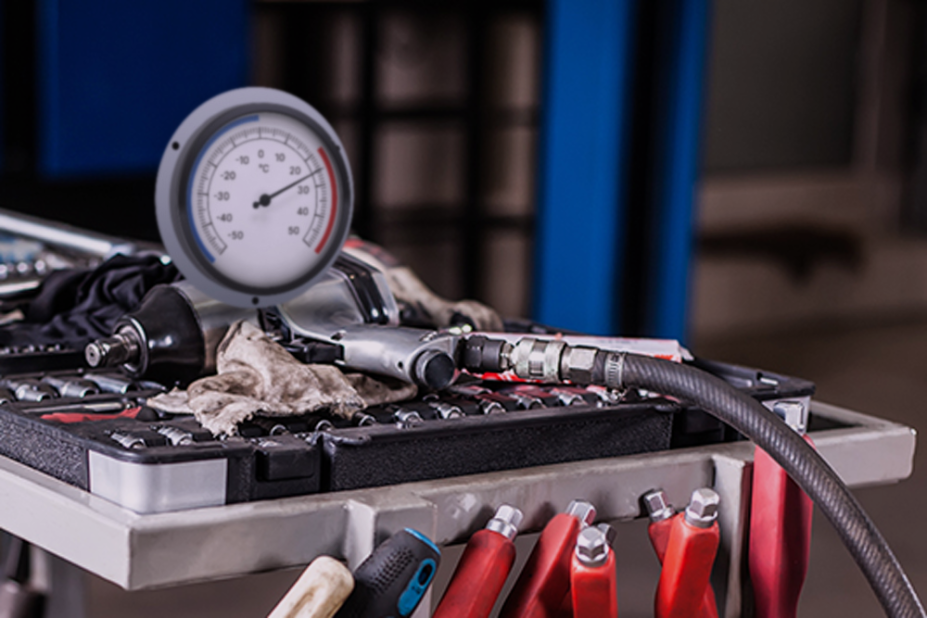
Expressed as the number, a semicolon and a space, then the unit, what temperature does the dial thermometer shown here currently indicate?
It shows 25; °C
